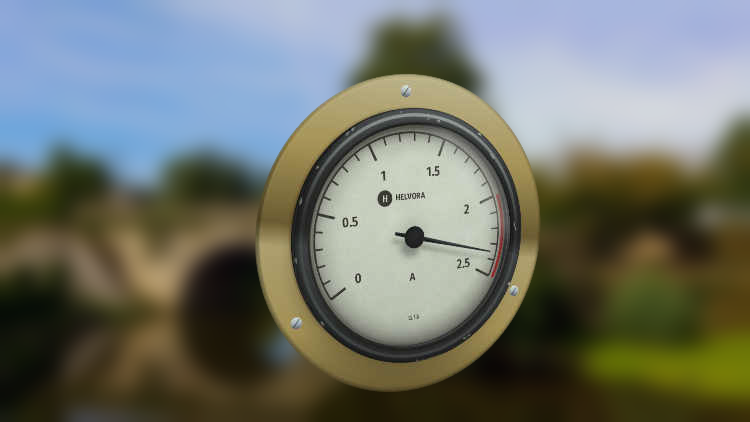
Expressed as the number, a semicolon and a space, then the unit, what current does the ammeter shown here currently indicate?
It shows 2.35; A
